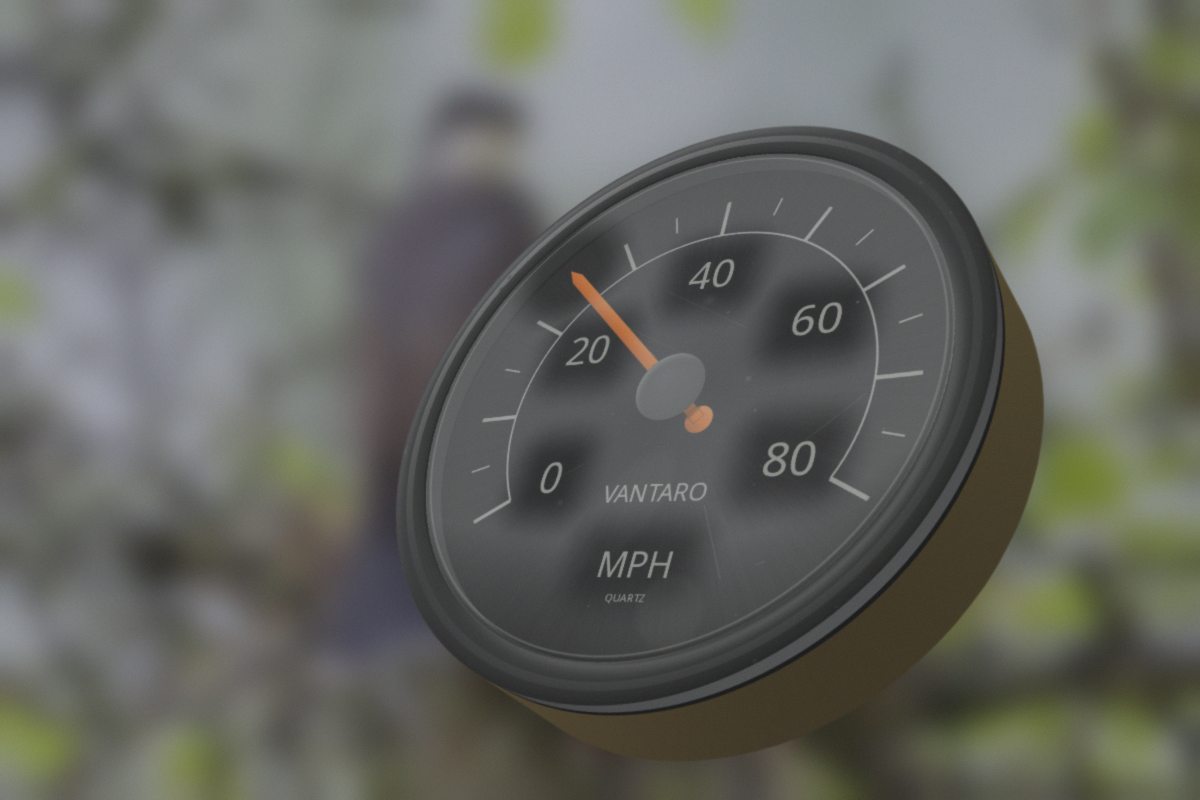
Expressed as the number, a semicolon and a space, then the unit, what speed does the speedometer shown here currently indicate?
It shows 25; mph
